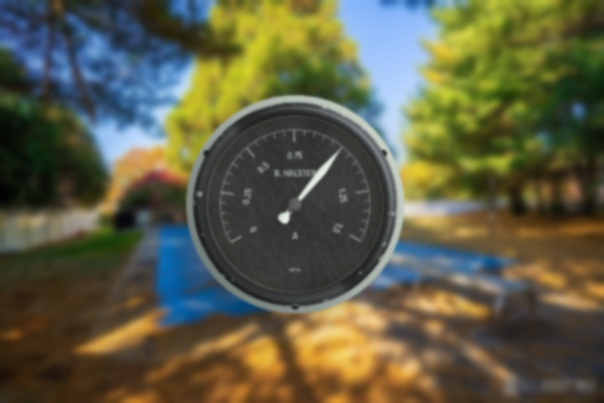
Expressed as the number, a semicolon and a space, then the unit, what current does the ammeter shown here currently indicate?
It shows 1; A
